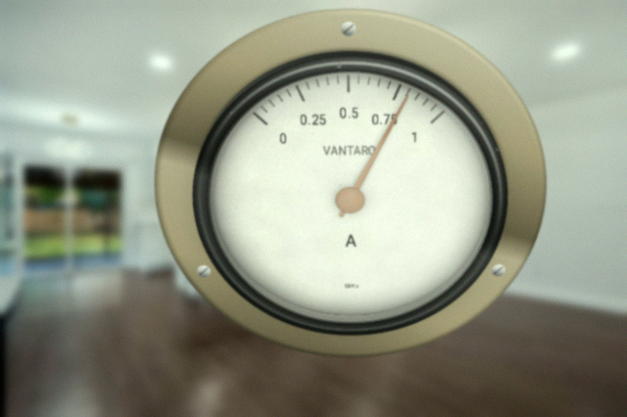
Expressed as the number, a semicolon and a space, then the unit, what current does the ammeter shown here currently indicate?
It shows 0.8; A
